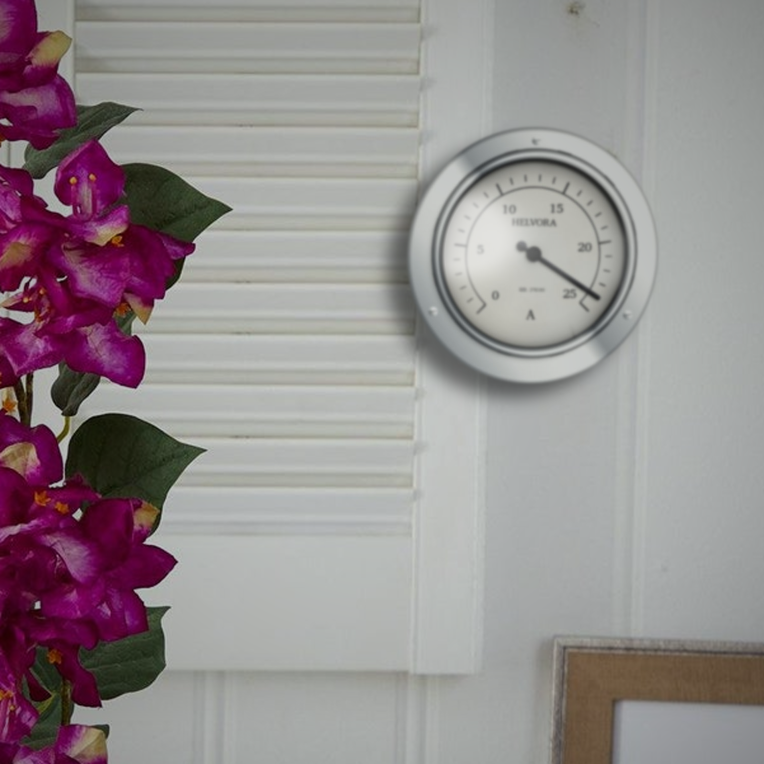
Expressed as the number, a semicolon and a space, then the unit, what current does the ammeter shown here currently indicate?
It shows 24; A
